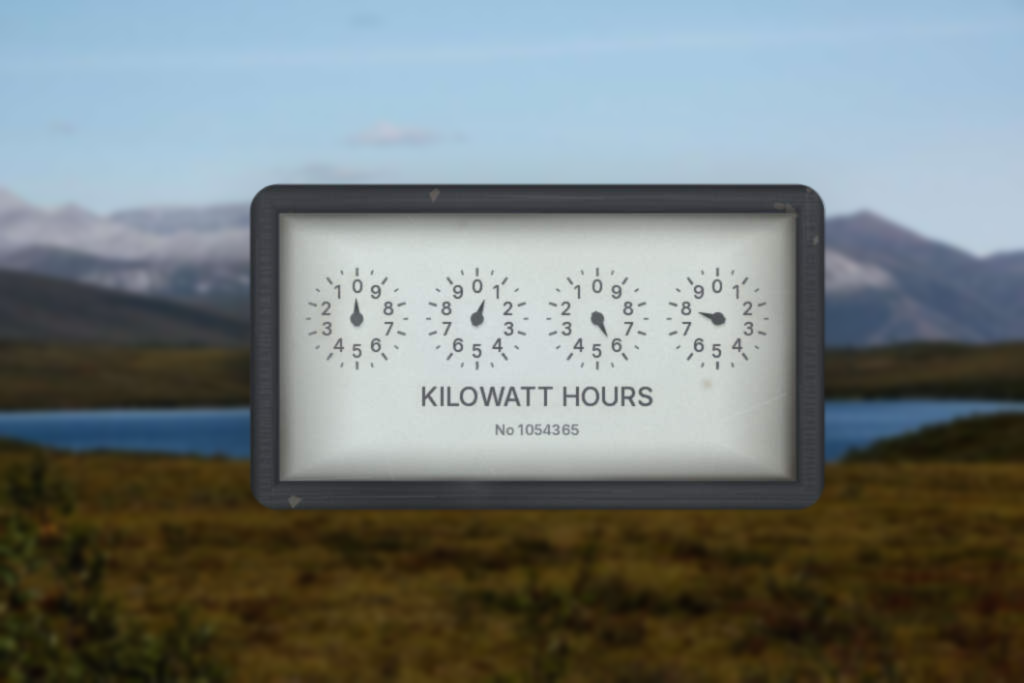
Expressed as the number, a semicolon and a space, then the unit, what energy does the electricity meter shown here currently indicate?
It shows 58; kWh
